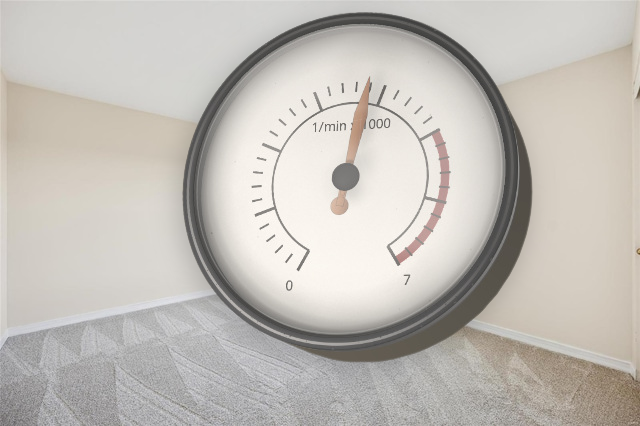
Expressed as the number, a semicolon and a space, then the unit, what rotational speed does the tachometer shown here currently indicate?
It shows 3800; rpm
